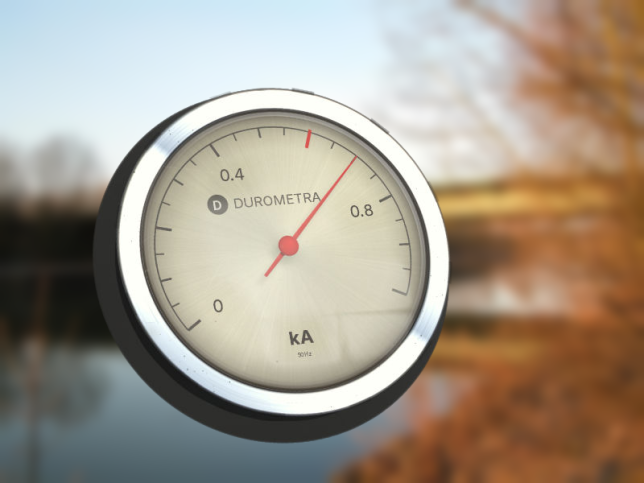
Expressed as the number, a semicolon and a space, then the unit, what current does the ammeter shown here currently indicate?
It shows 0.7; kA
